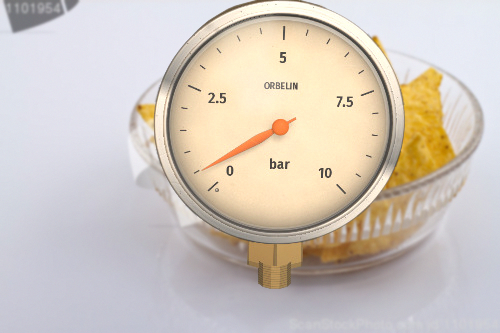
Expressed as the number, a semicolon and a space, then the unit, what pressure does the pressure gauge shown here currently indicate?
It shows 0.5; bar
